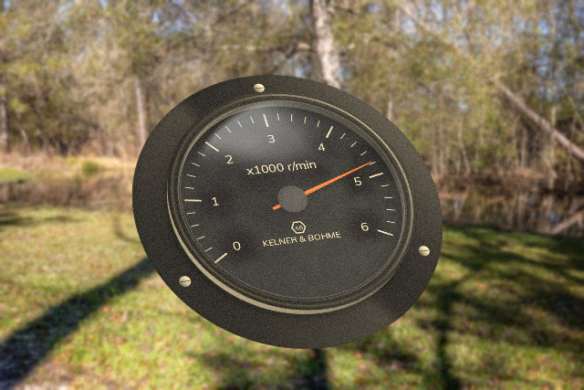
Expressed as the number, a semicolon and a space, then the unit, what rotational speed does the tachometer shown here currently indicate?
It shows 4800; rpm
